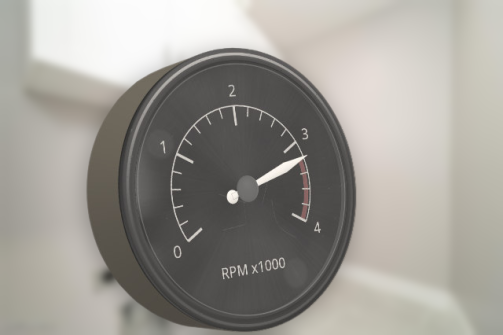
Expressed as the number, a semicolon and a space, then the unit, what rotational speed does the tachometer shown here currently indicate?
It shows 3200; rpm
